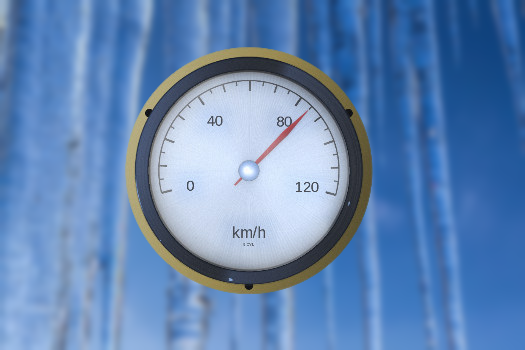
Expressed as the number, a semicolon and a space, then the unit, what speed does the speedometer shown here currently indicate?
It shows 85; km/h
